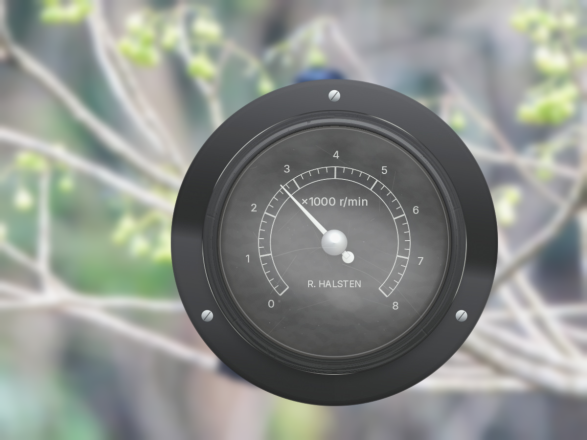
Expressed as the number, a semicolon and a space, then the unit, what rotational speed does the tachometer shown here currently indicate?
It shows 2700; rpm
